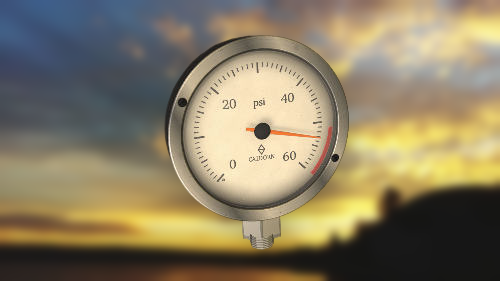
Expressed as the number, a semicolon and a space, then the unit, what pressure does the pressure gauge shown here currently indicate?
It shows 53; psi
